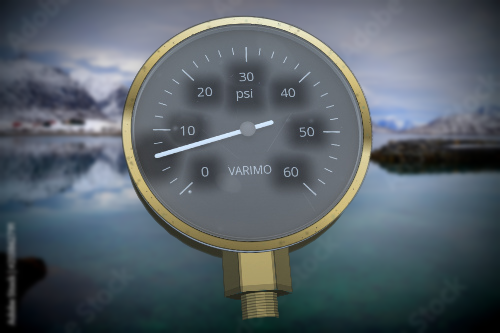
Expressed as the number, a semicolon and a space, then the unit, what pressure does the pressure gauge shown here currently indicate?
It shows 6; psi
